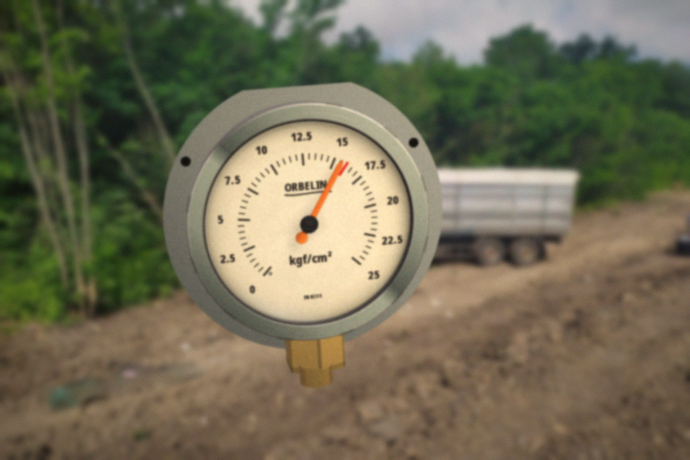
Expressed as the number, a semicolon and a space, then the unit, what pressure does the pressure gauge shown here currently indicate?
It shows 15.5; kg/cm²
